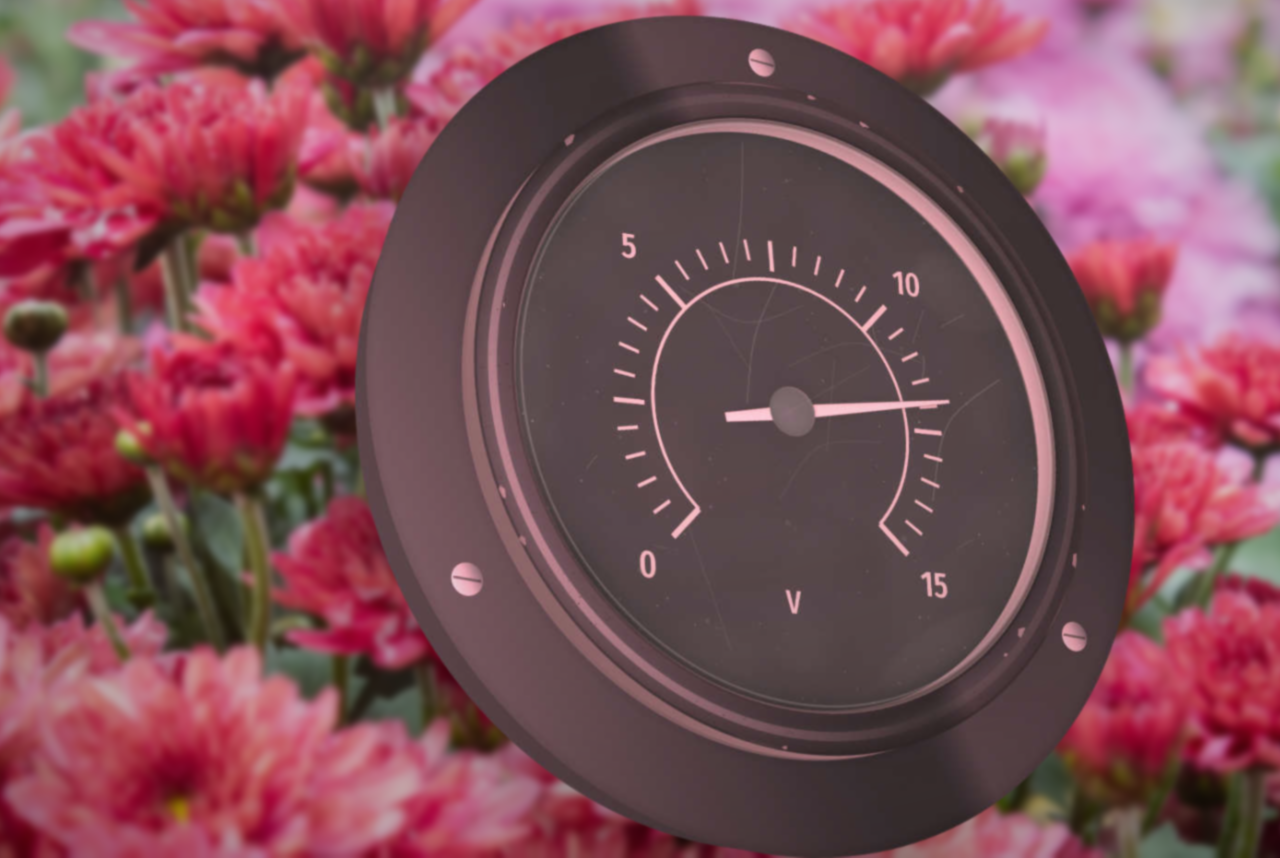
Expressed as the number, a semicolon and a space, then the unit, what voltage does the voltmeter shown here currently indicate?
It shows 12; V
